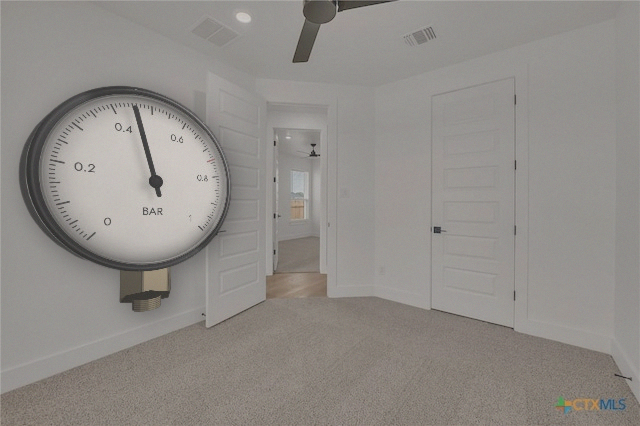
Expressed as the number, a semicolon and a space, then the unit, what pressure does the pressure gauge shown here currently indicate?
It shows 0.45; bar
